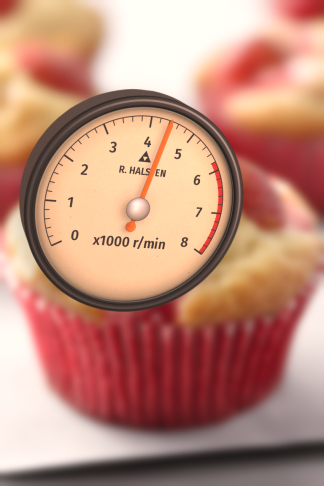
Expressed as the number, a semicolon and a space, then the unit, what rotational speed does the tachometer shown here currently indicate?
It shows 4400; rpm
